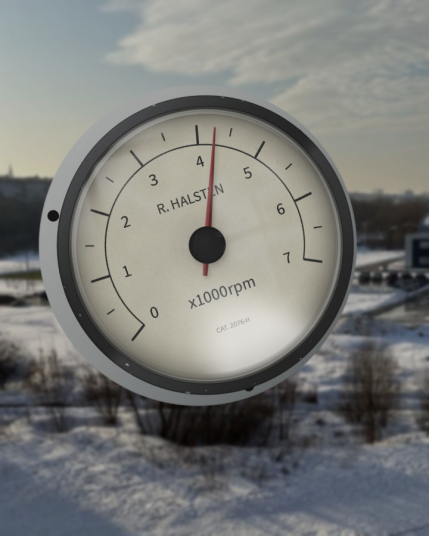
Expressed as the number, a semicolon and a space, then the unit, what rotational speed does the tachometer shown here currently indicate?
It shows 4250; rpm
